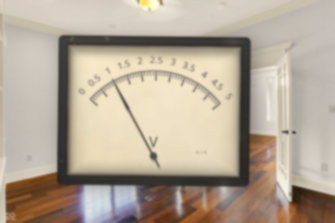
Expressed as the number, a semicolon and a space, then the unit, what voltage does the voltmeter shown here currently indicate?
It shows 1; V
